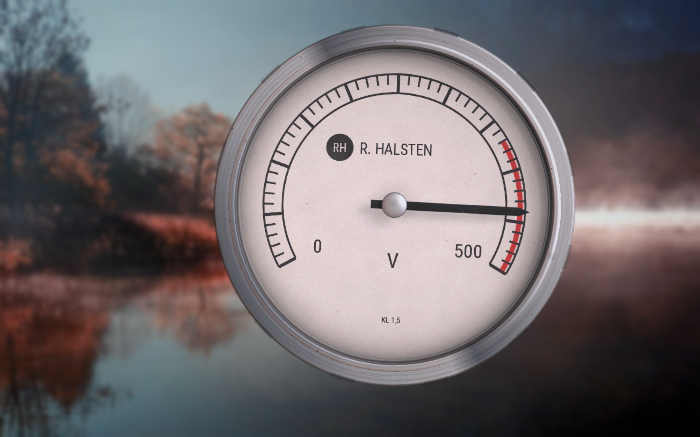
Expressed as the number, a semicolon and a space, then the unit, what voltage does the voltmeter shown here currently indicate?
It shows 440; V
